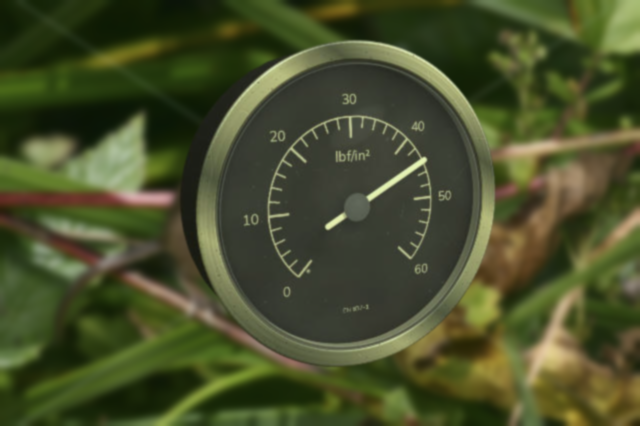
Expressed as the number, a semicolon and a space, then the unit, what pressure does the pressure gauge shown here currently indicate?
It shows 44; psi
